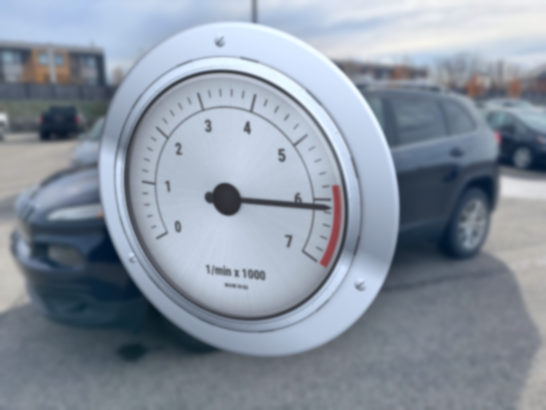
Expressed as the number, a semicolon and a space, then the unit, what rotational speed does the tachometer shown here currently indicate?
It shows 6100; rpm
